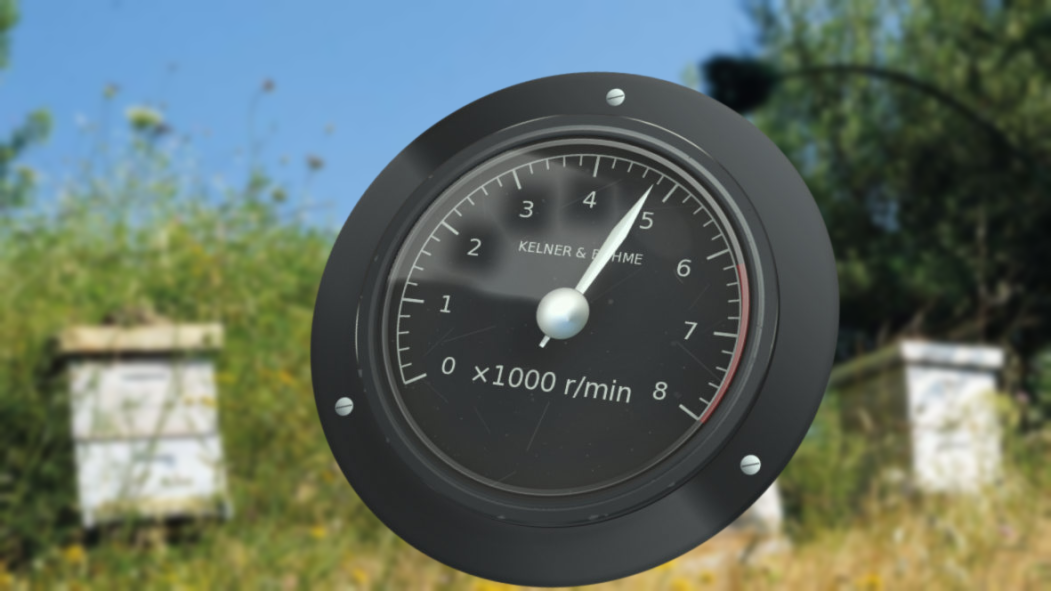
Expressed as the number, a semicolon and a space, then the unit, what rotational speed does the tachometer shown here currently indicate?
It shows 4800; rpm
